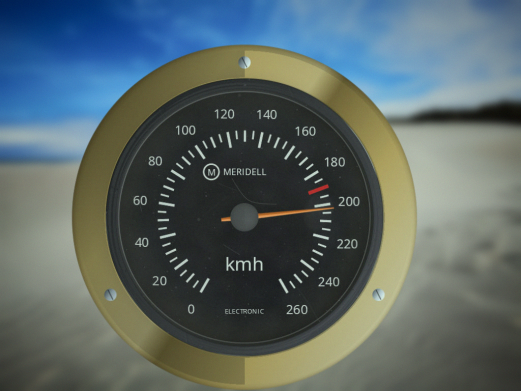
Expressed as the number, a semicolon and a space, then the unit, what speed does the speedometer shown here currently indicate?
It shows 202.5; km/h
